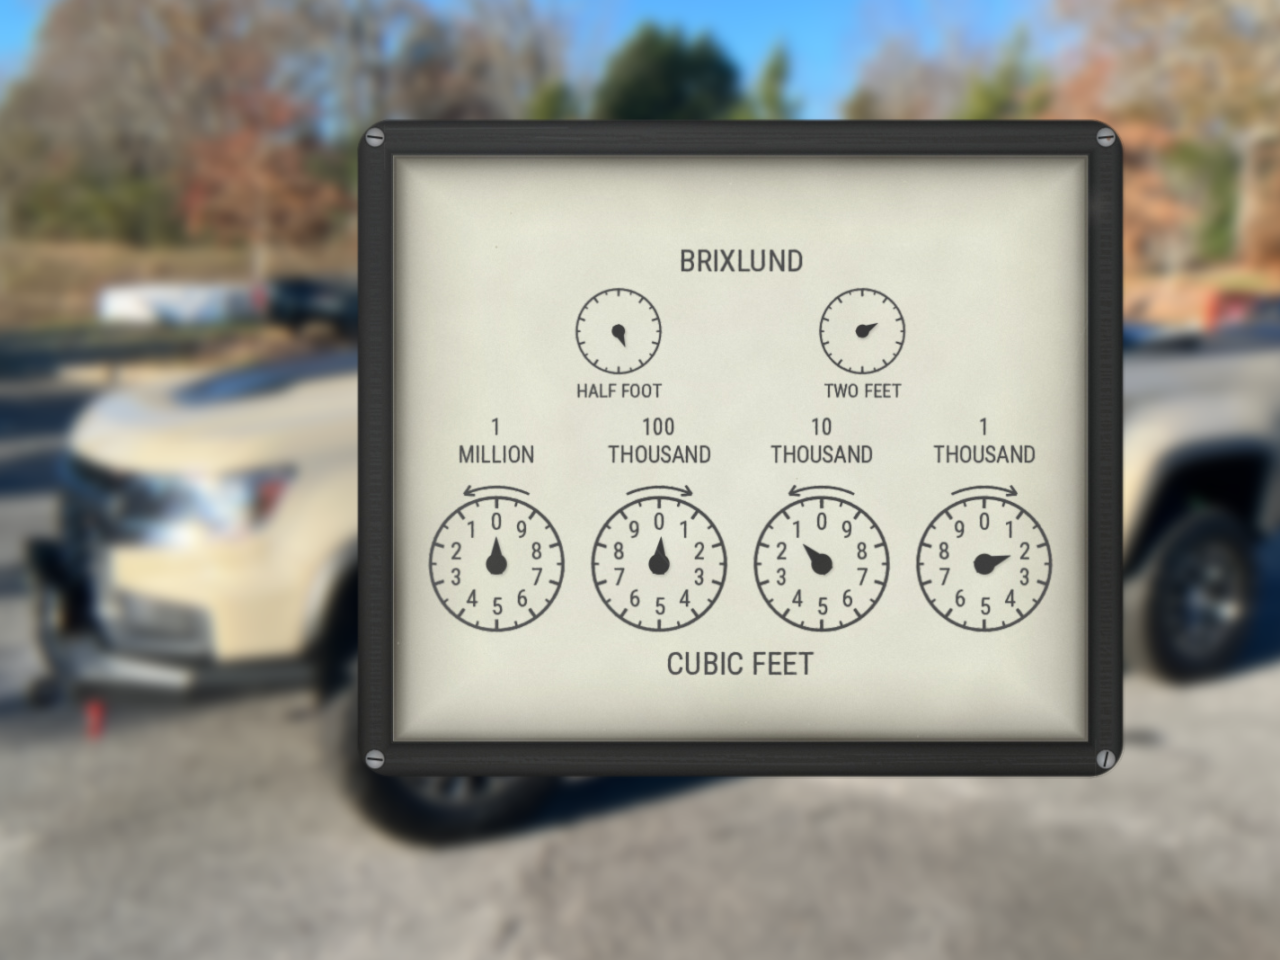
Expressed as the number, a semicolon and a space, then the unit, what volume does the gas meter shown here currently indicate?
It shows 1200; ft³
